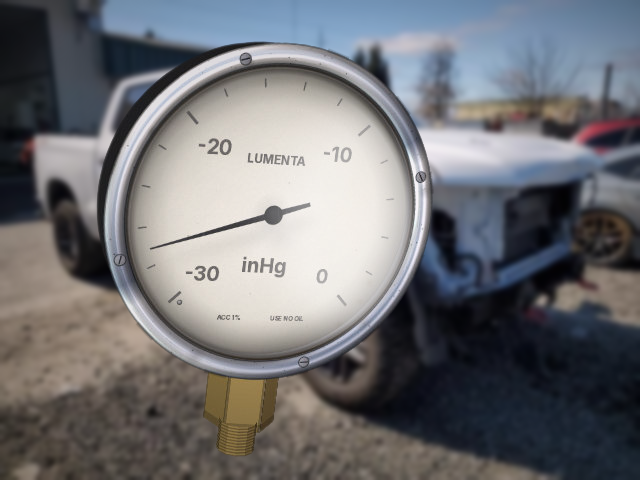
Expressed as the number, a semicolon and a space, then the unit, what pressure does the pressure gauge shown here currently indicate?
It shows -27; inHg
